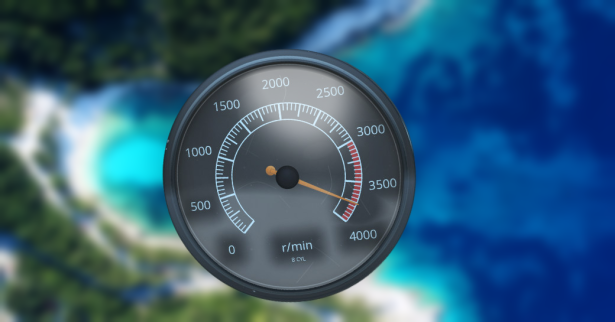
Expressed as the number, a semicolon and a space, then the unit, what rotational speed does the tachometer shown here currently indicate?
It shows 3750; rpm
